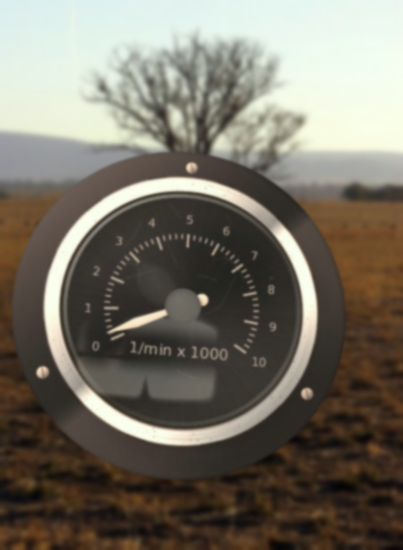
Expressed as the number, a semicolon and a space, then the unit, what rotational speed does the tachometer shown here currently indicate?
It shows 200; rpm
